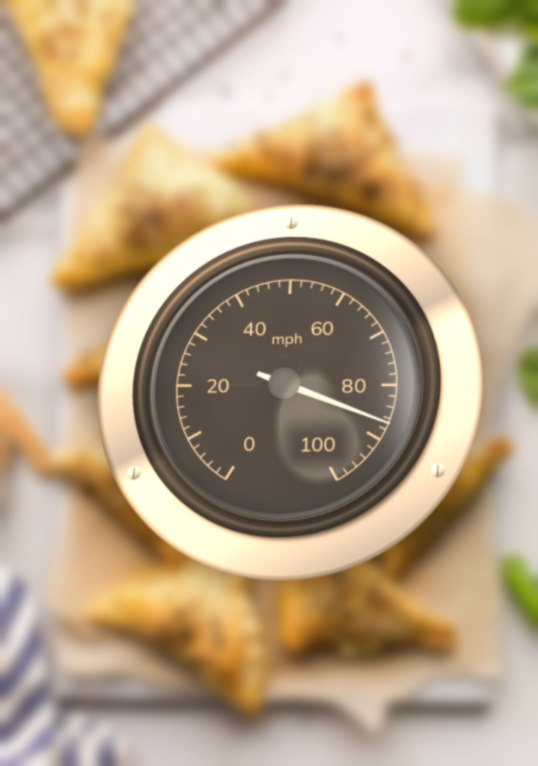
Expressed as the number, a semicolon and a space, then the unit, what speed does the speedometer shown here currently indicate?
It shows 87; mph
